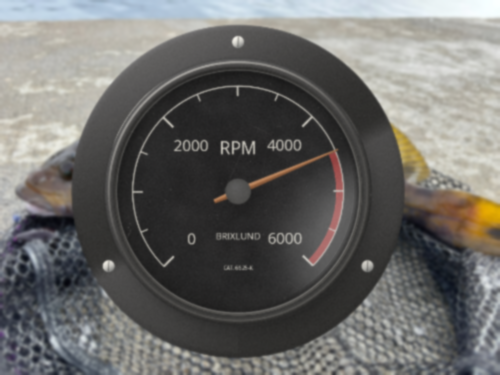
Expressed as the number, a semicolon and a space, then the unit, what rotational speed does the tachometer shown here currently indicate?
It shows 4500; rpm
